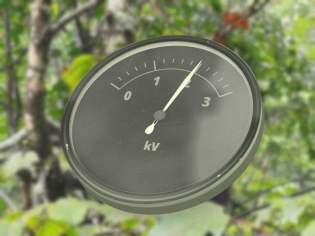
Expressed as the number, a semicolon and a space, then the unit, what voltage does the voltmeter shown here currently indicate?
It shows 2; kV
